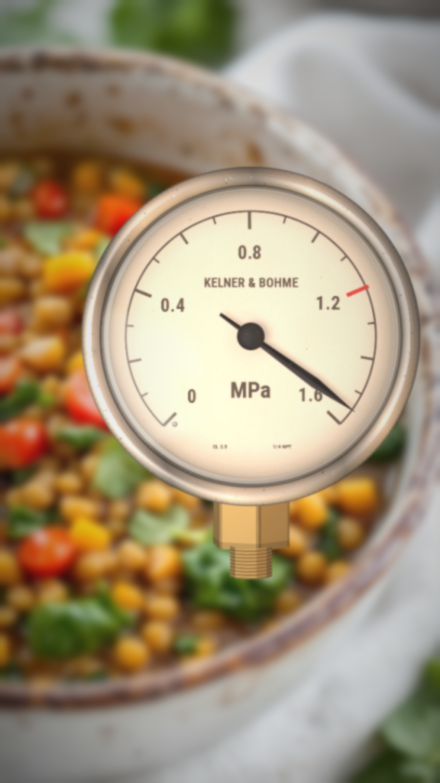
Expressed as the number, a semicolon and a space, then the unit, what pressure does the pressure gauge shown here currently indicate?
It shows 1.55; MPa
